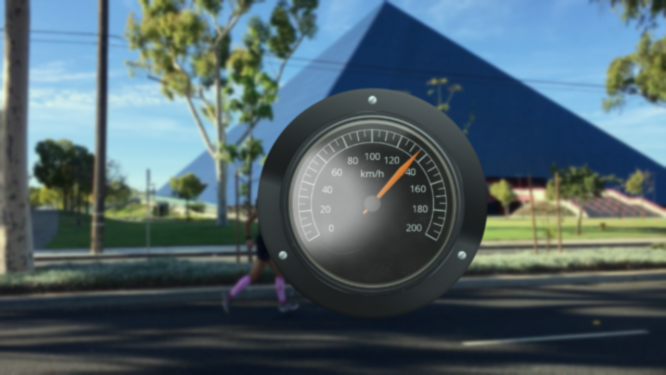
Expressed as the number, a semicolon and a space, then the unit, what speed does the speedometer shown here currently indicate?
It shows 135; km/h
